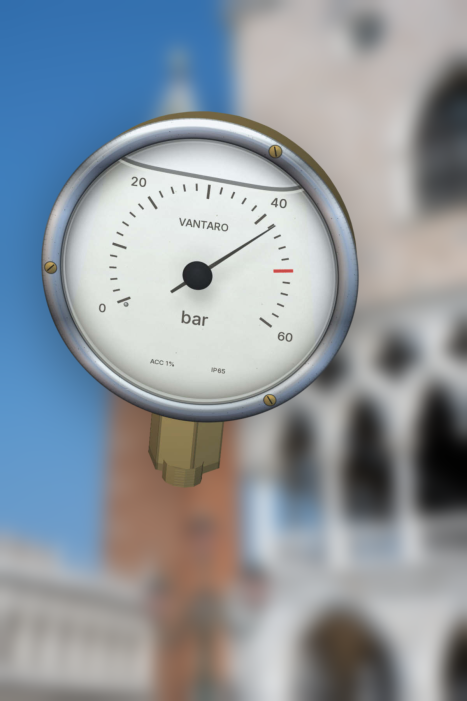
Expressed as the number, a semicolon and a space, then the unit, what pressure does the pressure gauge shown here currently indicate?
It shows 42; bar
